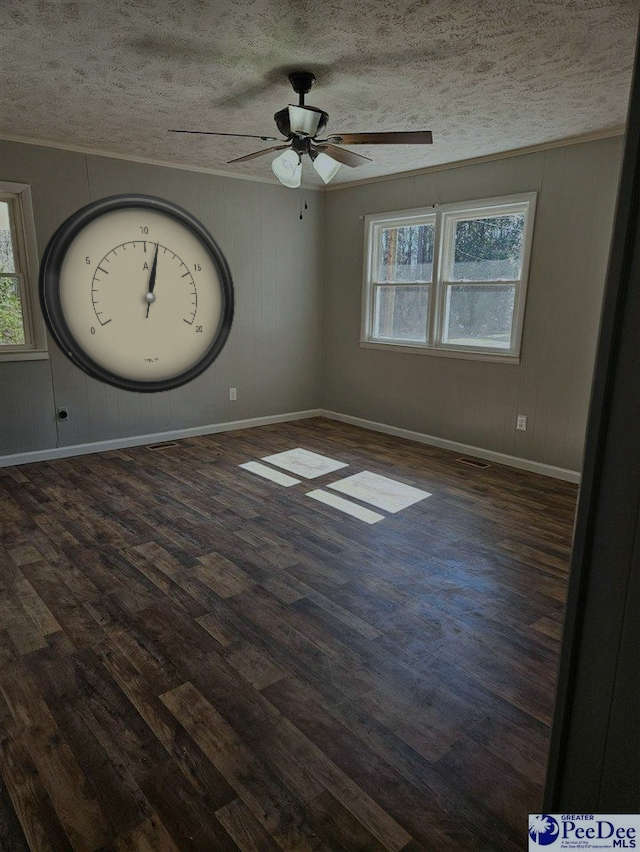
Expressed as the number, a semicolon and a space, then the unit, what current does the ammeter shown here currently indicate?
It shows 11; A
